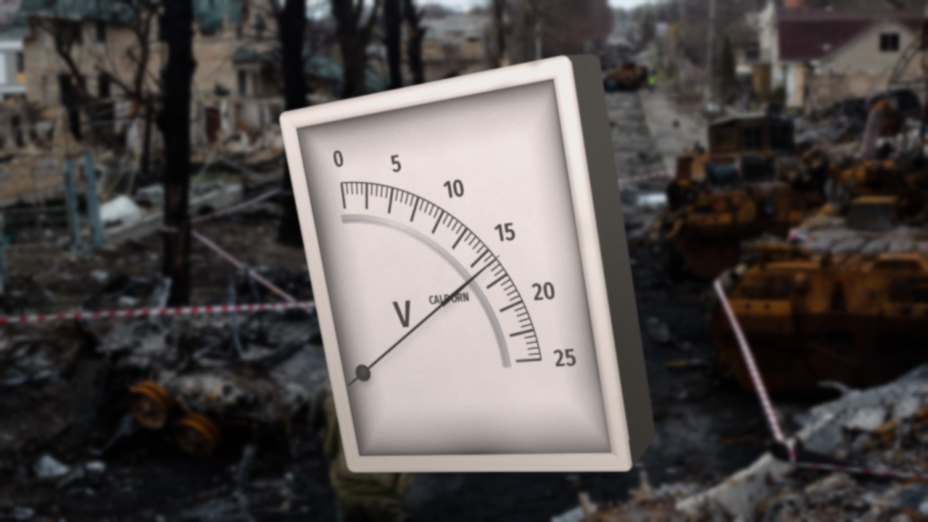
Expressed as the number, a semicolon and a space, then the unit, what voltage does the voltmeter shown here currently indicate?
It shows 16; V
